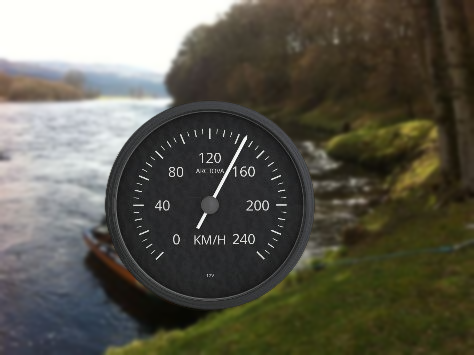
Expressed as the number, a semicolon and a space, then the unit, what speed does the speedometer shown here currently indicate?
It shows 145; km/h
